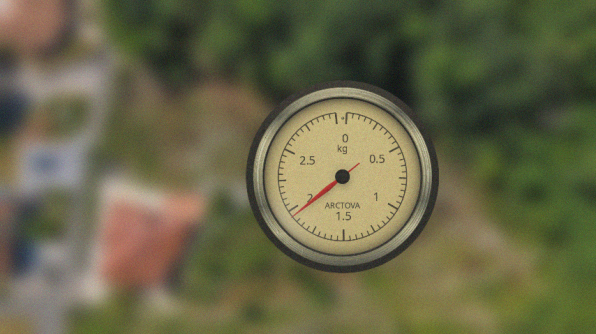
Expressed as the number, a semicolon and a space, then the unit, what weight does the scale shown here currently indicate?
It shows 1.95; kg
